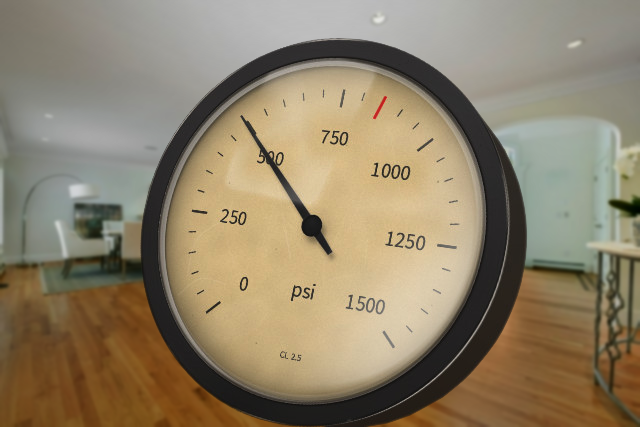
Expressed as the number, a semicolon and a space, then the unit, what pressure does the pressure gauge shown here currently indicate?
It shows 500; psi
